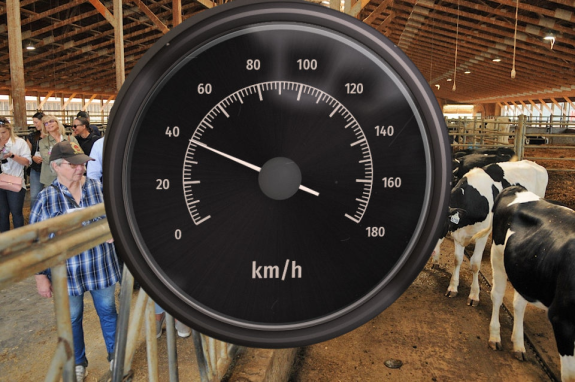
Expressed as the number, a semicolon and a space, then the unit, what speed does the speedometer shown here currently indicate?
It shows 40; km/h
